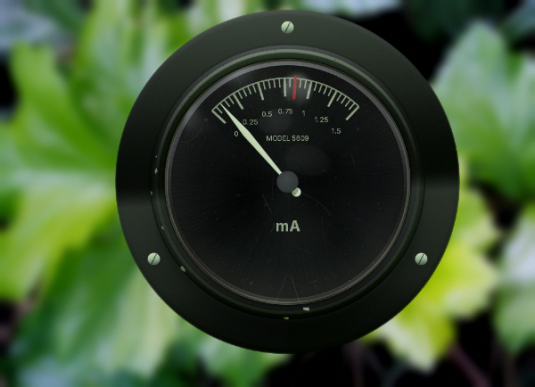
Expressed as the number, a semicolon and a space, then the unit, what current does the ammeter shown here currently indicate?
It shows 0.1; mA
